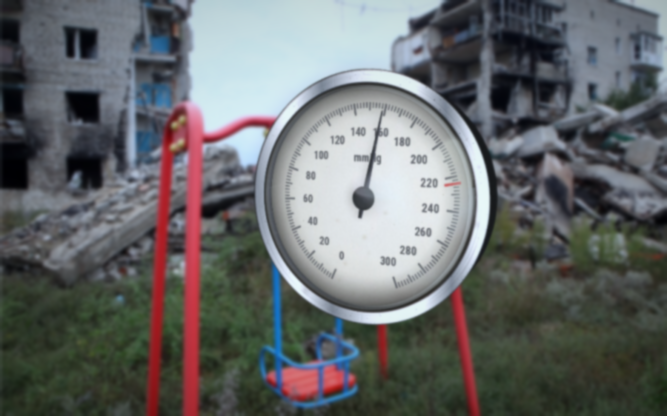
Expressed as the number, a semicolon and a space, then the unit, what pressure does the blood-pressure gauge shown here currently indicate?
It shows 160; mmHg
